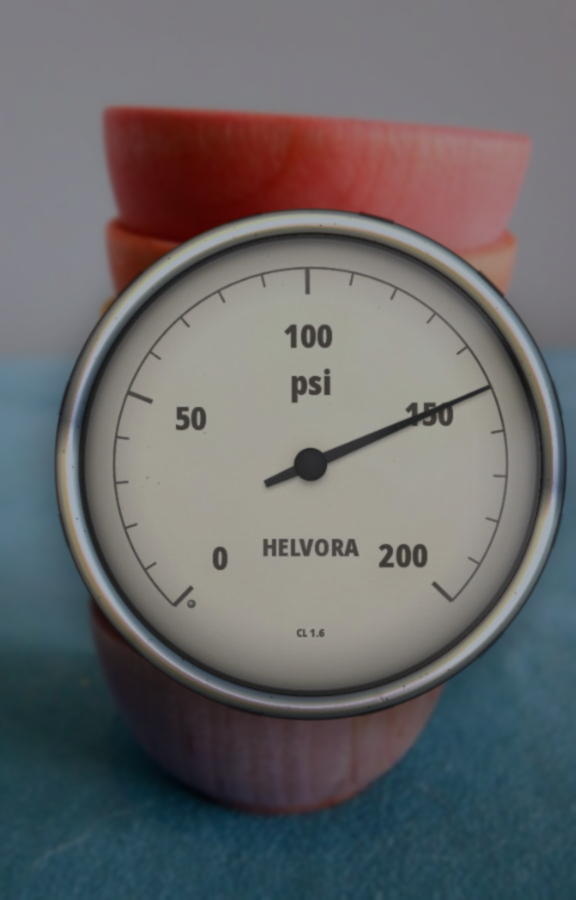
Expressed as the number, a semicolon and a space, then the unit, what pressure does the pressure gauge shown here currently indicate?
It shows 150; psi
